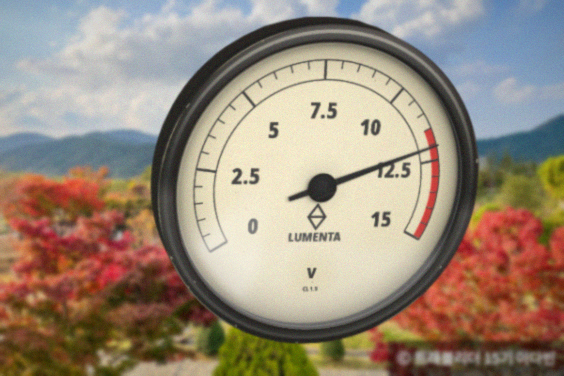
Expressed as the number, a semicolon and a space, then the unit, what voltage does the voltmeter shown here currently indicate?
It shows 12; V
